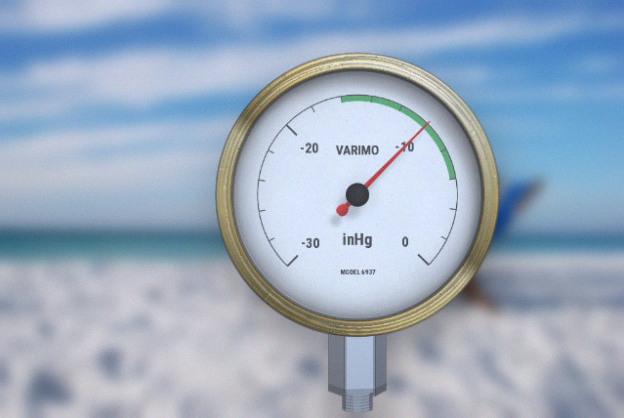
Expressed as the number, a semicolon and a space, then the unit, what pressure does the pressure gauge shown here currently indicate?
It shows -10; inHg
